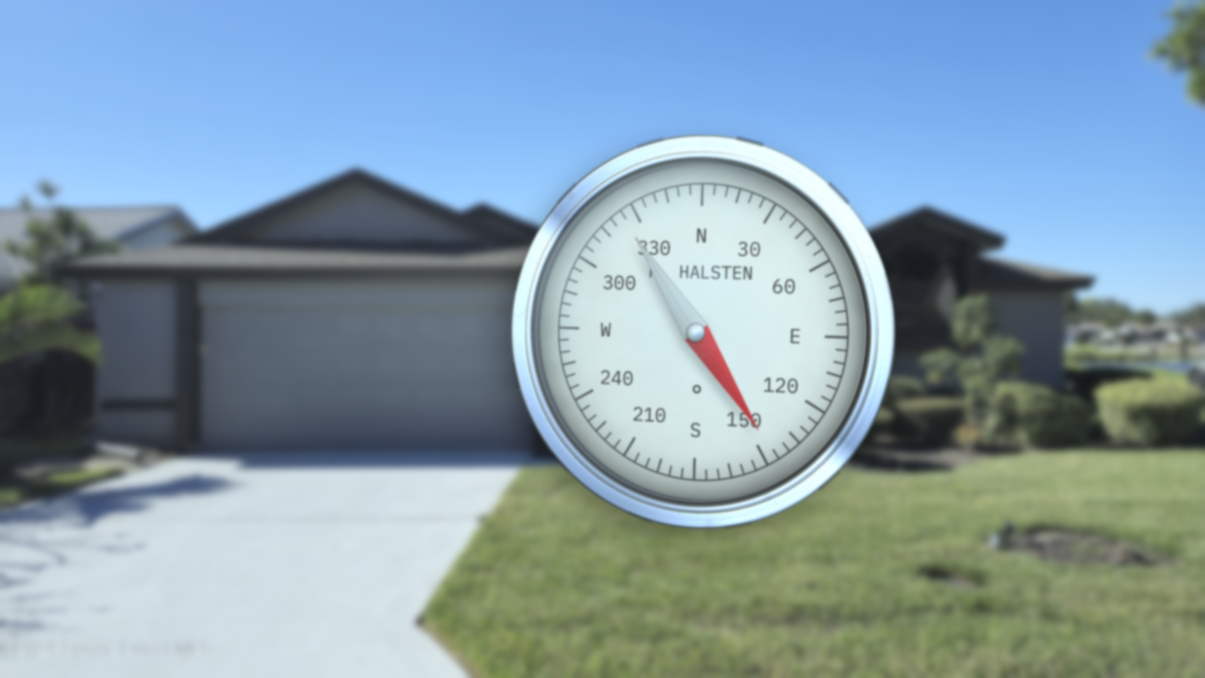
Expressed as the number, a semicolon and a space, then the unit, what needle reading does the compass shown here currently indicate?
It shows 145; °
